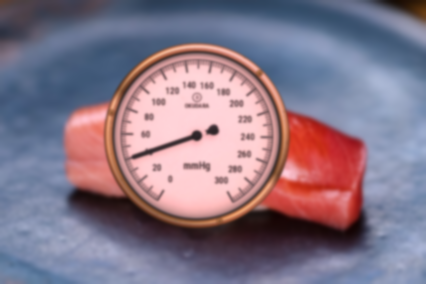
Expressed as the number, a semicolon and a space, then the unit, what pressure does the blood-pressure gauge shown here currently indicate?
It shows 40; mmHg
